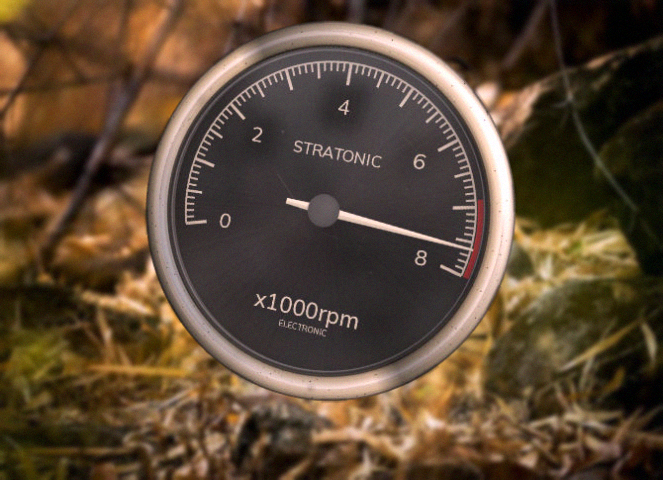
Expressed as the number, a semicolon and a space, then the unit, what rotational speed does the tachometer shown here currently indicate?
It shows 7600; rpm
